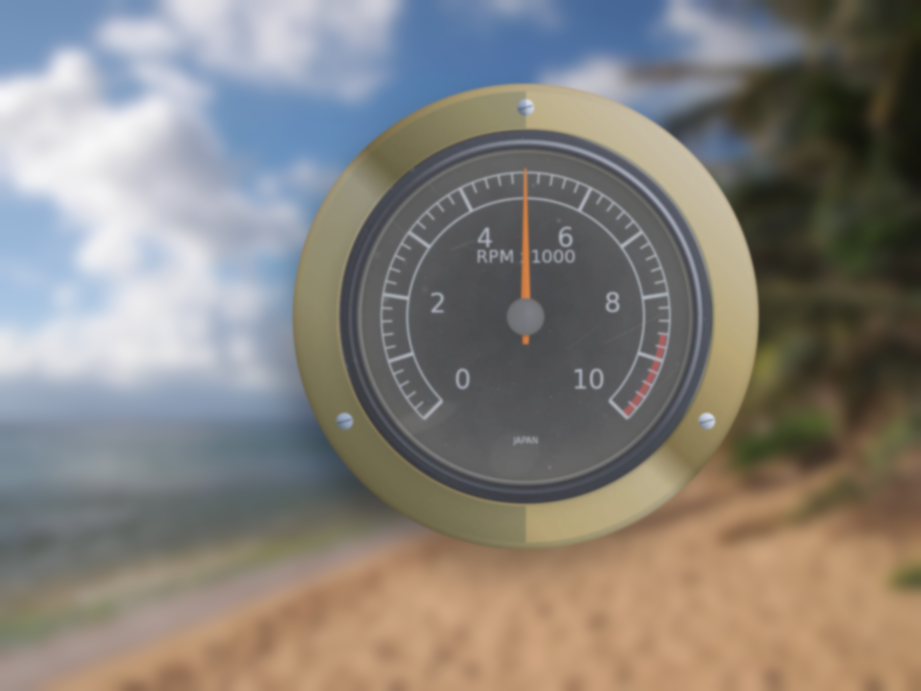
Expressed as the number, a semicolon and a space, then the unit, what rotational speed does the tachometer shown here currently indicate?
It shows 5000; rpm
